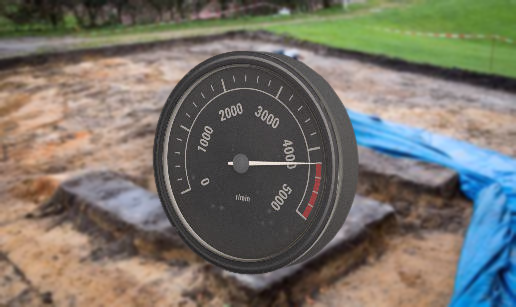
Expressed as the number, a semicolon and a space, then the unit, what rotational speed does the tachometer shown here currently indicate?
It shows 4200; rpm
